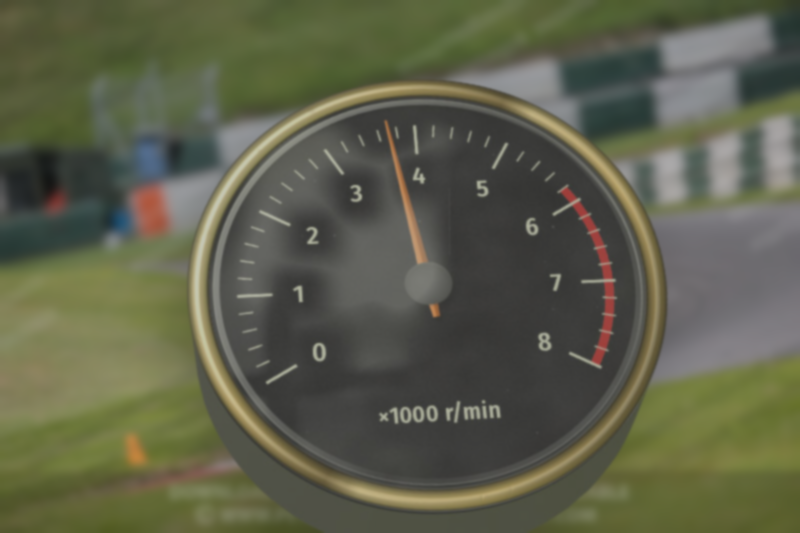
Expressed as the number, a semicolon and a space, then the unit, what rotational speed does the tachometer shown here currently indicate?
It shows 3700; rpm
